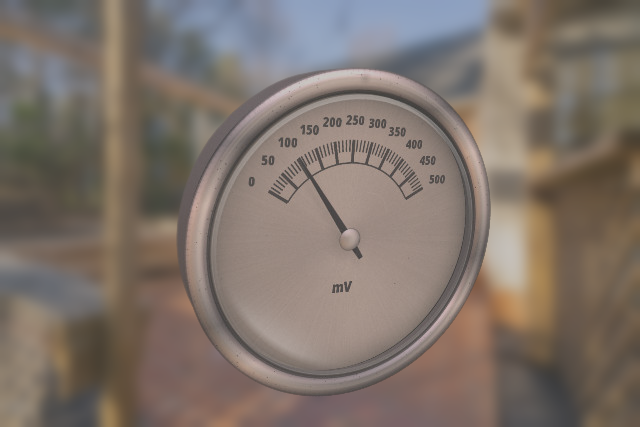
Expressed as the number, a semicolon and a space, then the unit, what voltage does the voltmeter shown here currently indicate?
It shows 100; mV
